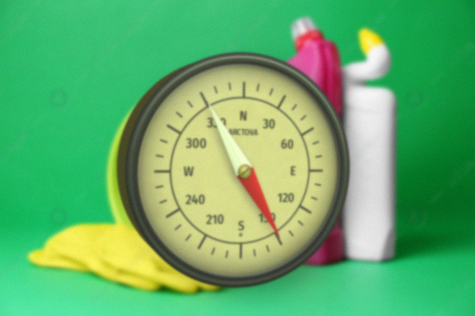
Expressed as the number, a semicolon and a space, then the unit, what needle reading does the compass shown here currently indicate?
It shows 150; °
